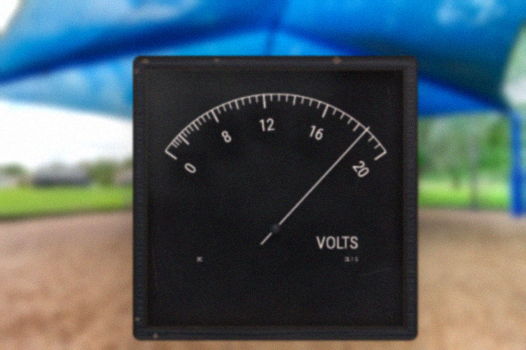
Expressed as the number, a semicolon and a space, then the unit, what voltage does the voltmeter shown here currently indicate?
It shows 18.5; V
